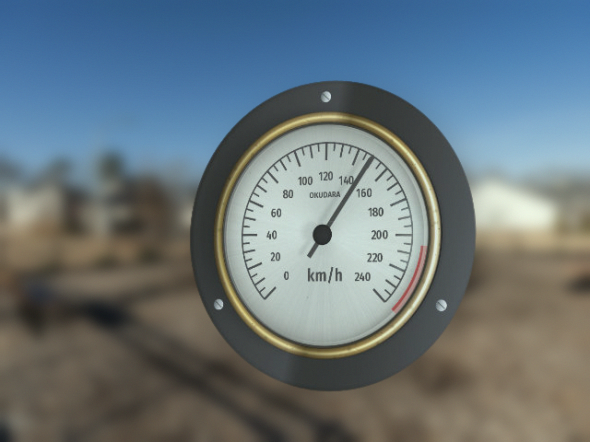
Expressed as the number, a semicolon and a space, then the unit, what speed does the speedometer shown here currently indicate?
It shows 150; km/h
